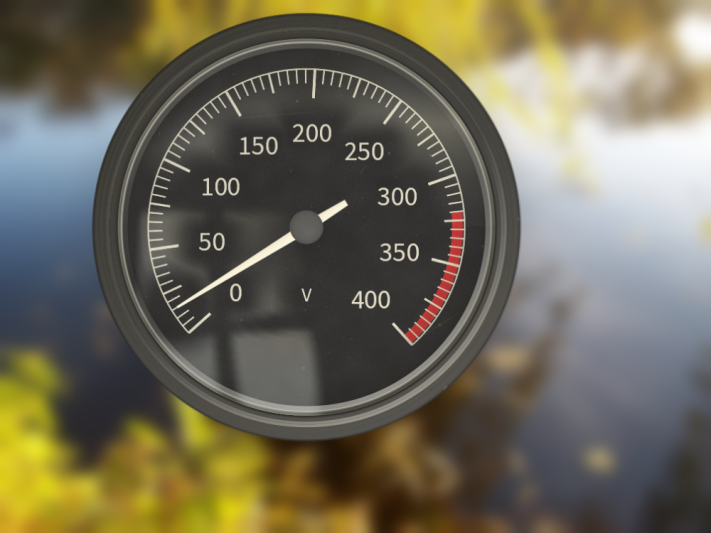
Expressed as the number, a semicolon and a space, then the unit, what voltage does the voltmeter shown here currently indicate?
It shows 15; V
